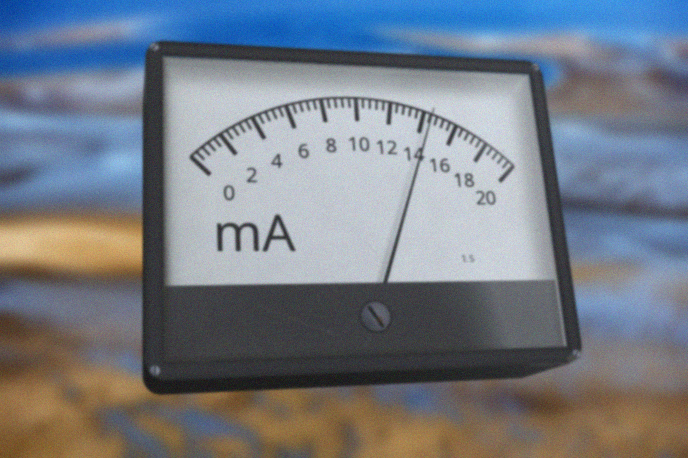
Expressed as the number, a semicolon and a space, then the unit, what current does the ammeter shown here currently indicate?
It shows 14.4; mA
